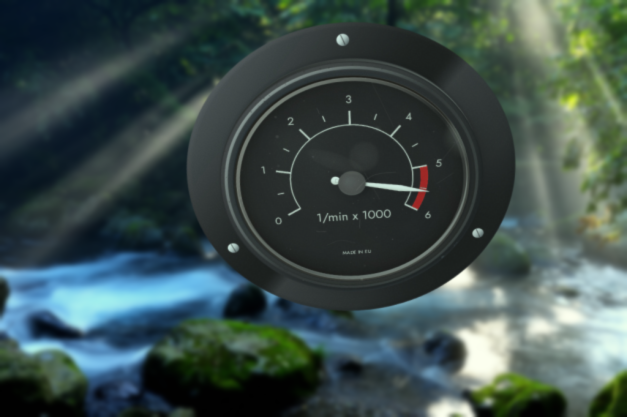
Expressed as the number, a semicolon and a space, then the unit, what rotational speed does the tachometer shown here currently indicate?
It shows 5500; rpm
